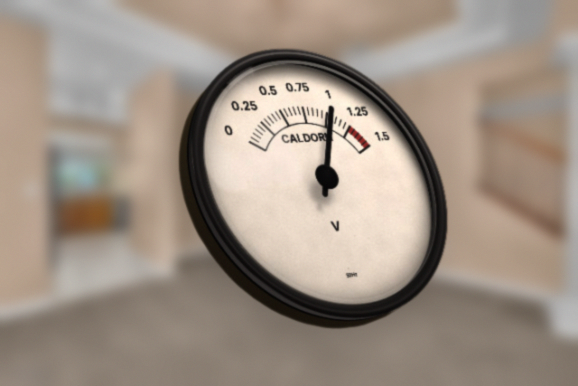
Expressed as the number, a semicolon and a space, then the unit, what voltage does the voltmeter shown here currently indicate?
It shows 1; V
